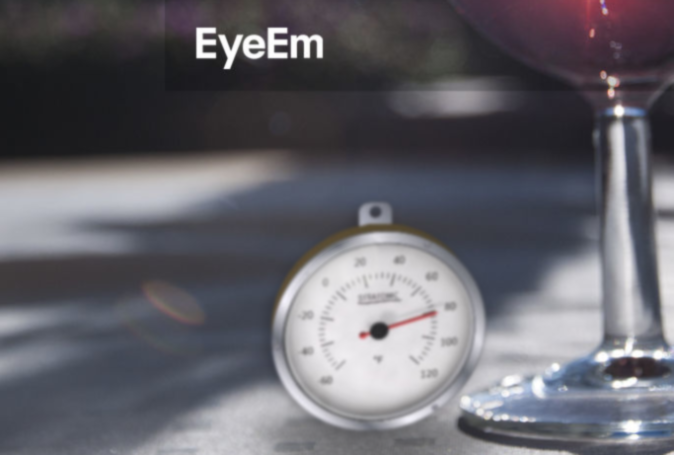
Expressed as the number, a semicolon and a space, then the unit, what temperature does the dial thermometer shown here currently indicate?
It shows 80; °F
